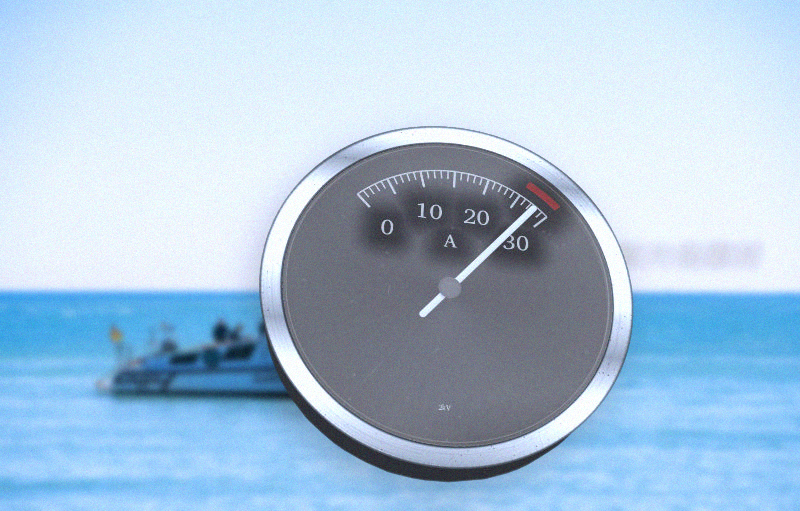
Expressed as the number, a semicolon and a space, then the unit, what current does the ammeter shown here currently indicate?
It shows 28; A
